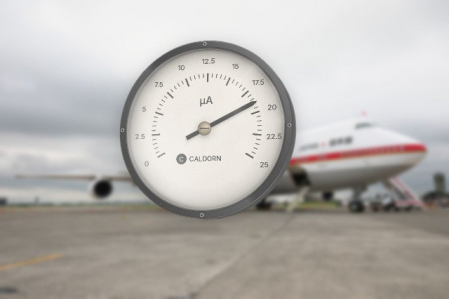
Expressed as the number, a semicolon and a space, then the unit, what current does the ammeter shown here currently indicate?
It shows 19; µA
